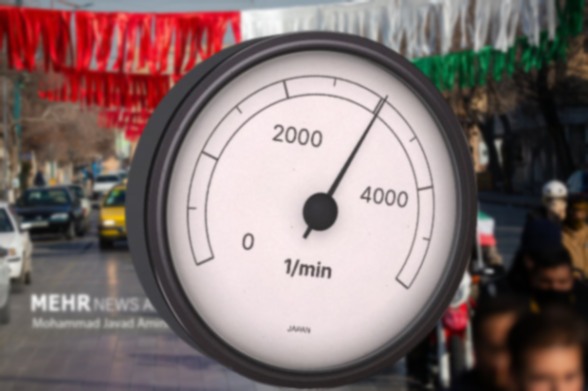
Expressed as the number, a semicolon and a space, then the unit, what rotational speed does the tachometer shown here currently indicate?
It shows 3000; rpm
